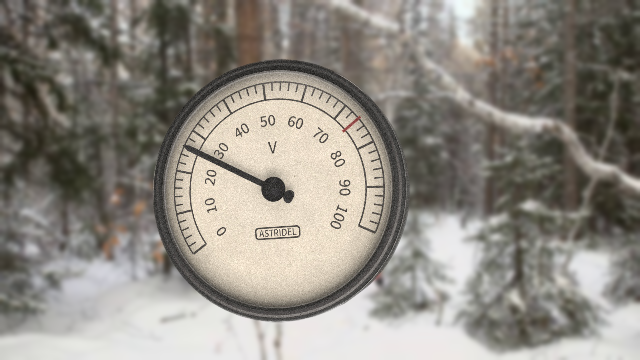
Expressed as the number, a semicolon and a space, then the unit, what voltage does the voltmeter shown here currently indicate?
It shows 26; V
